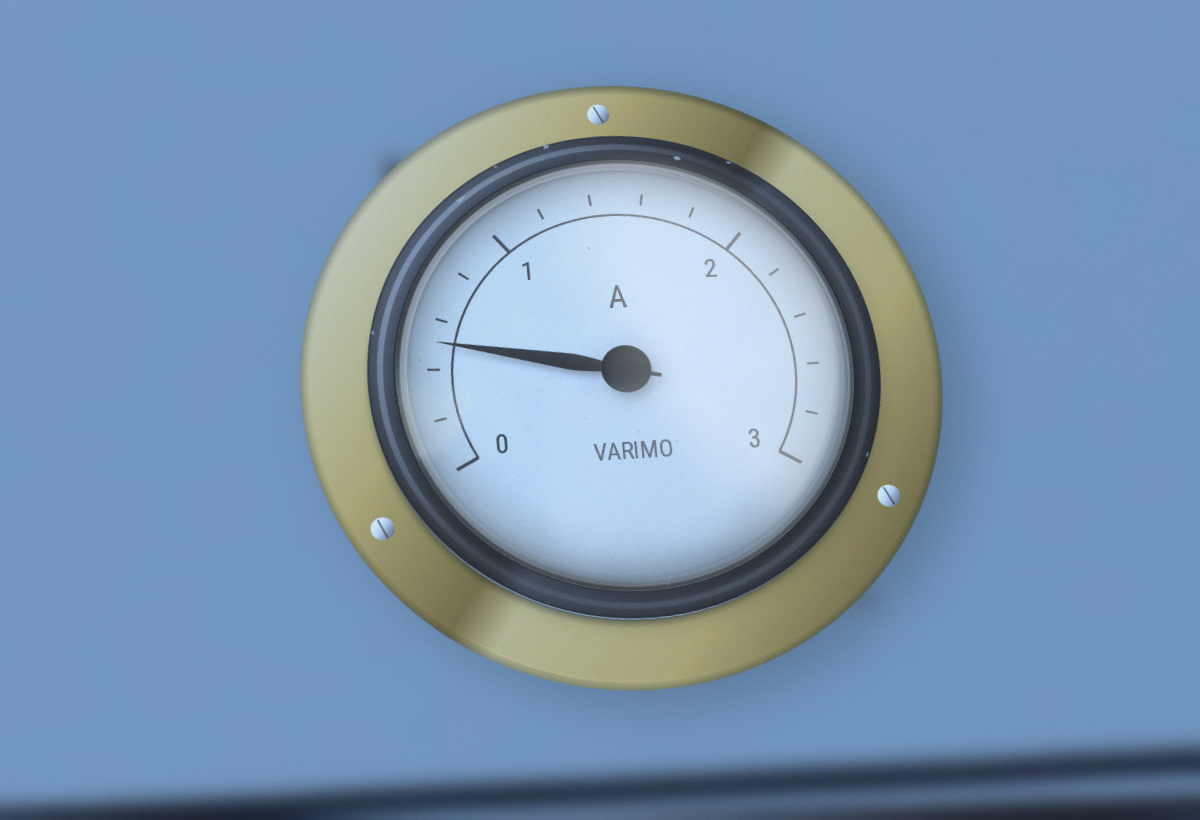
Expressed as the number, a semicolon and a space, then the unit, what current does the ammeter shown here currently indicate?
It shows 0.5; A
